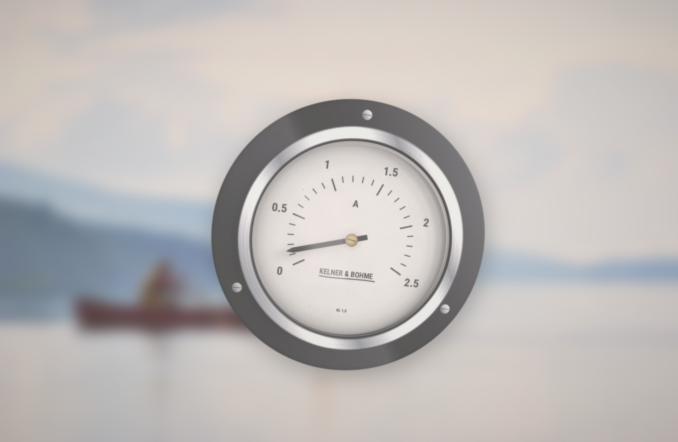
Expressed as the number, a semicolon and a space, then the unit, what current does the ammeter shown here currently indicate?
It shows 0.15; A
